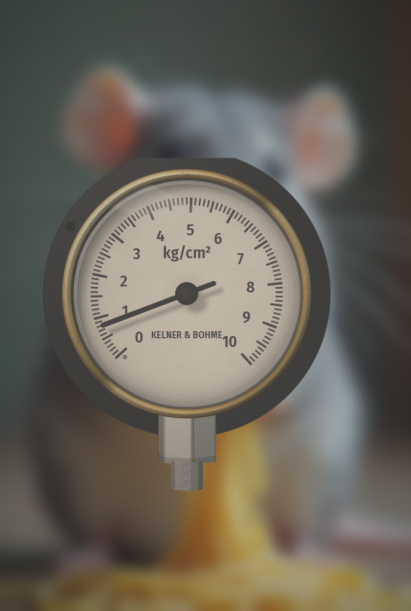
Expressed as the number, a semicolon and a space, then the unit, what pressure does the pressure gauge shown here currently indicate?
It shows 0.8; kg/cm²
